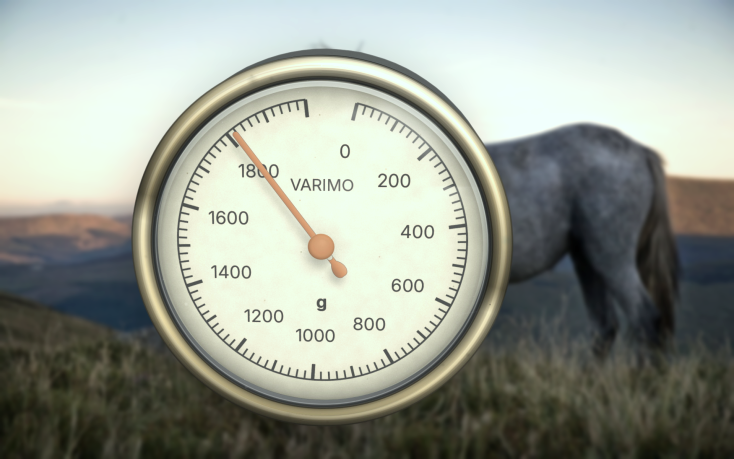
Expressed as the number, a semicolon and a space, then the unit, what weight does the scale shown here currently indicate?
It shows 1820; g
